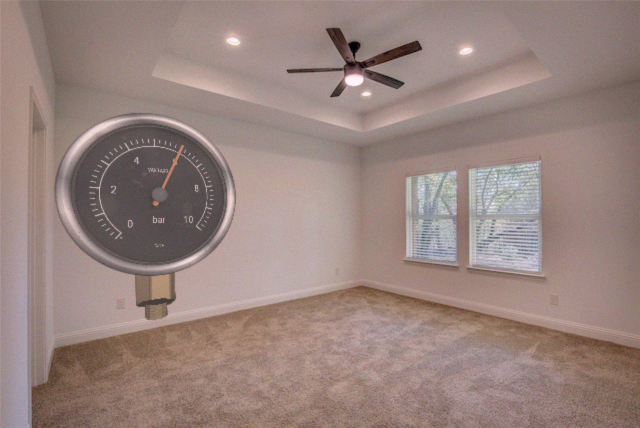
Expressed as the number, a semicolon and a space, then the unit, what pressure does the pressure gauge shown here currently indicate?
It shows 6; bar
